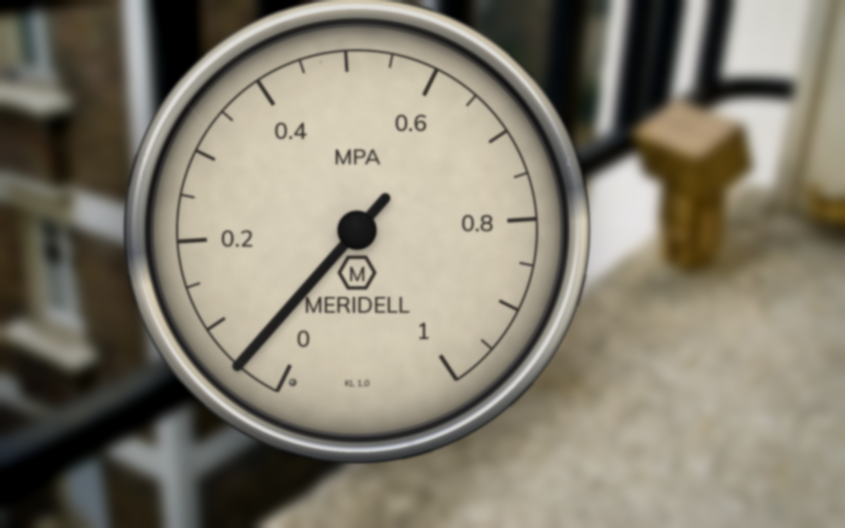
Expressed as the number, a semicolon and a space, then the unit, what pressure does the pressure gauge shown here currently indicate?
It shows 0.05; MPa
